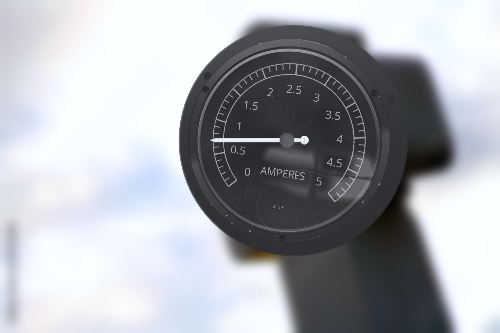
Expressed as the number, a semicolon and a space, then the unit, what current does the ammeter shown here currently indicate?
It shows 0.7; A
